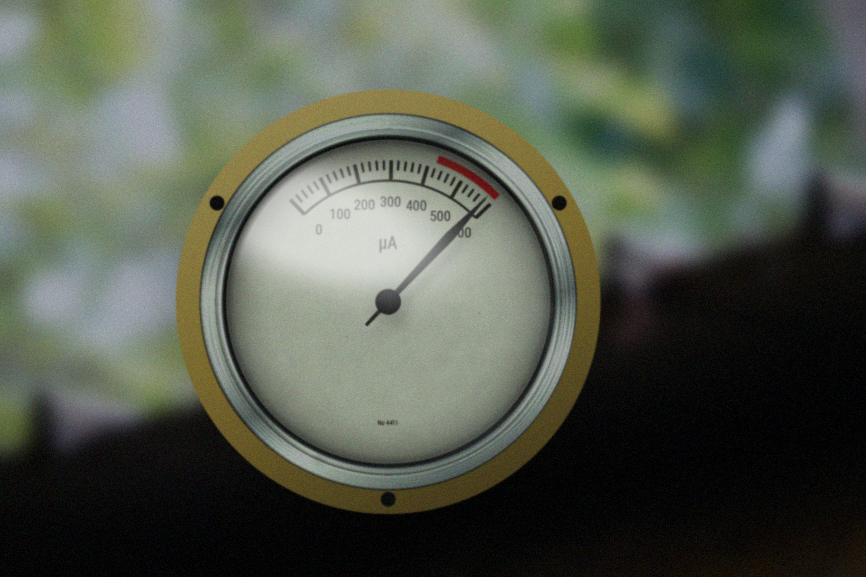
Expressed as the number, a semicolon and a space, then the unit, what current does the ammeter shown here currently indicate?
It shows 580; µA
